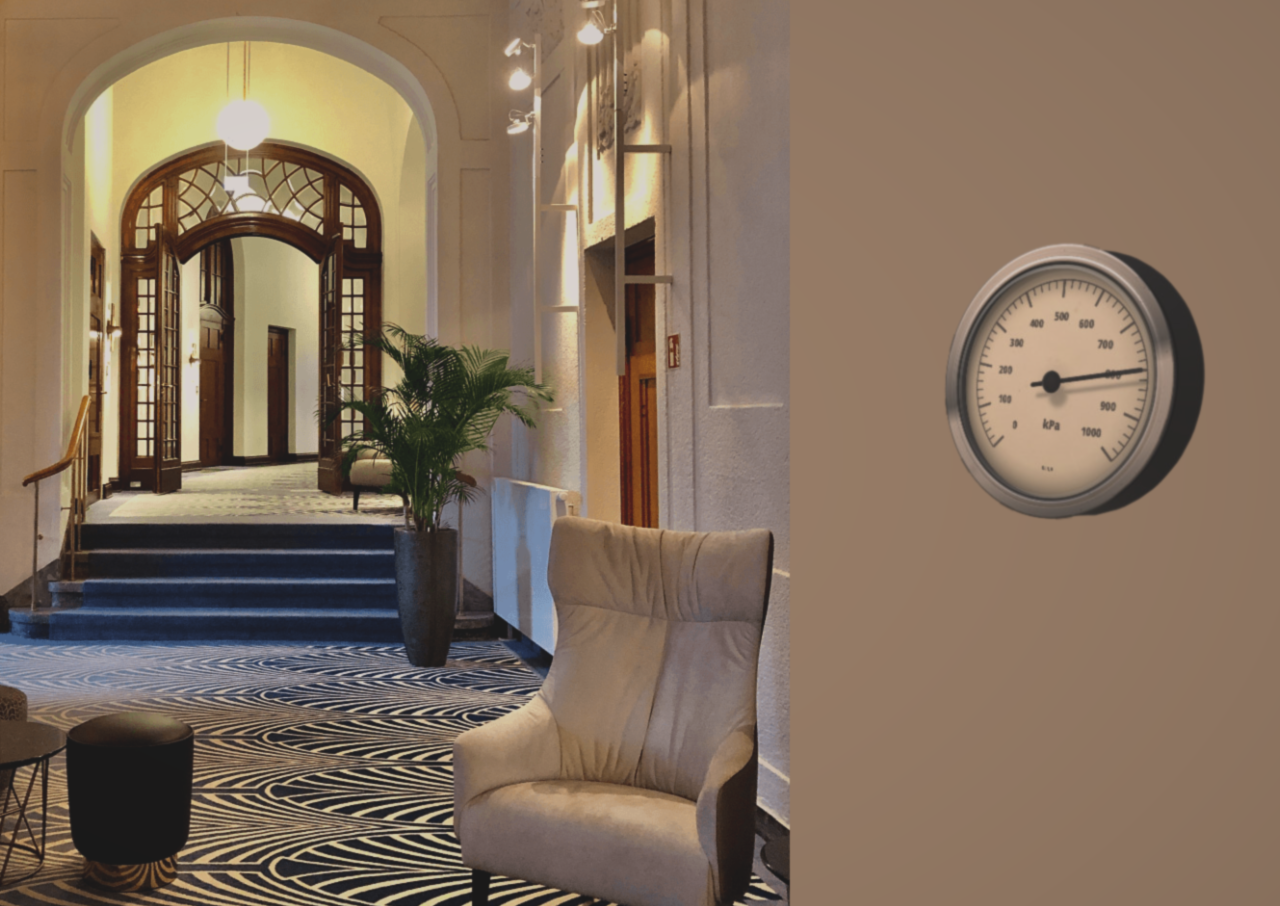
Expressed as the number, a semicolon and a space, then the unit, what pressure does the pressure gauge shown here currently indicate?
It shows 800; kPa
